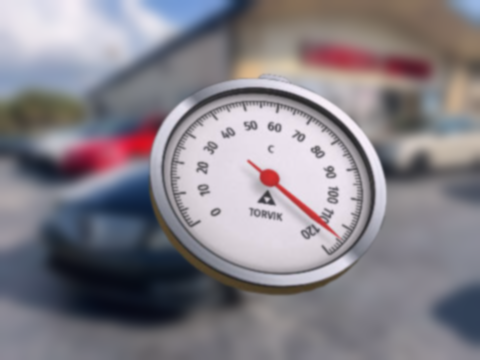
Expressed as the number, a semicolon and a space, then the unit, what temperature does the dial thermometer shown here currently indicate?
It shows 115; °C
